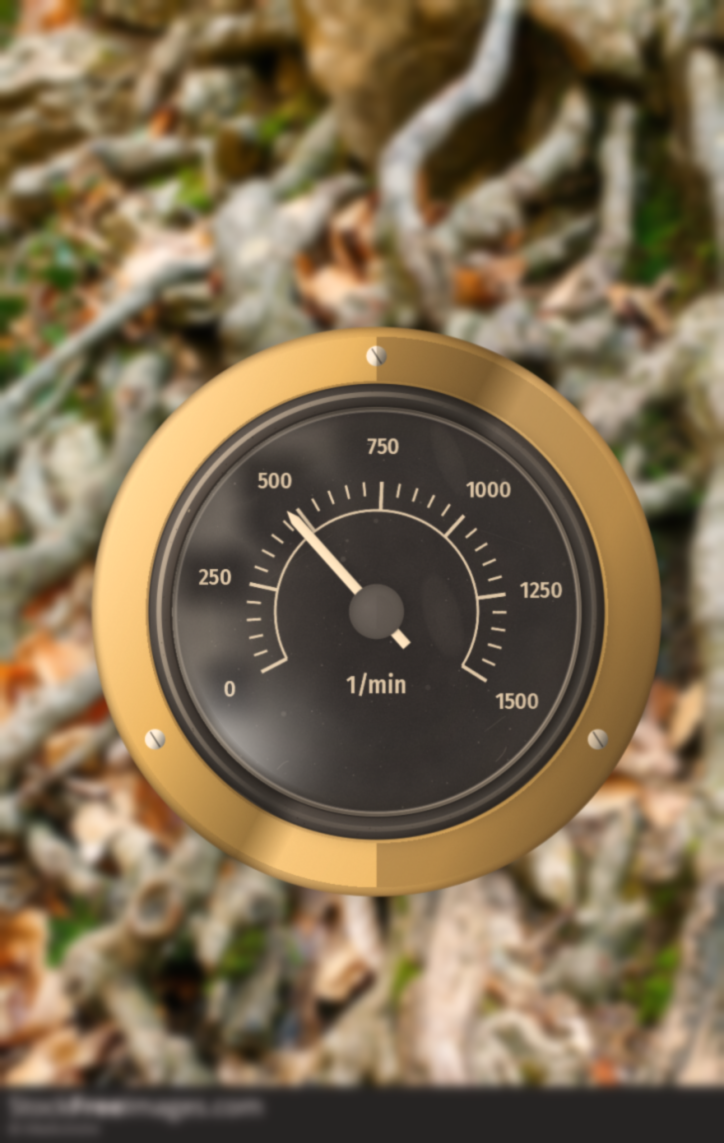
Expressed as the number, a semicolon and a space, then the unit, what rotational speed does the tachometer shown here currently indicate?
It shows 475; rpm
